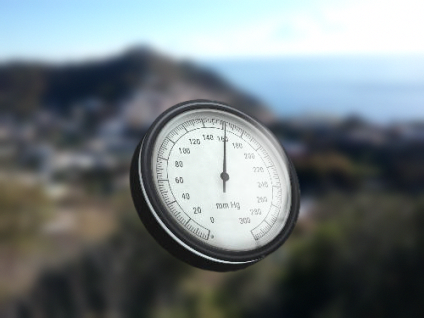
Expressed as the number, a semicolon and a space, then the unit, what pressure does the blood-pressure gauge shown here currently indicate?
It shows 160; mmHg
